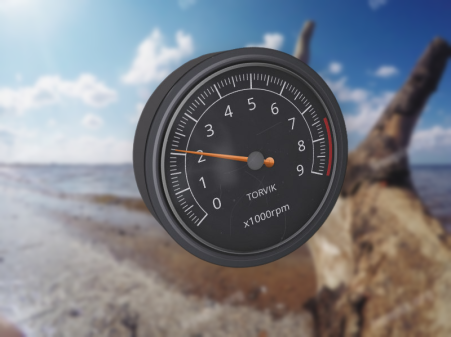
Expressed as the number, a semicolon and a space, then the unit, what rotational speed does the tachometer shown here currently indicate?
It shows 2100; rpm
